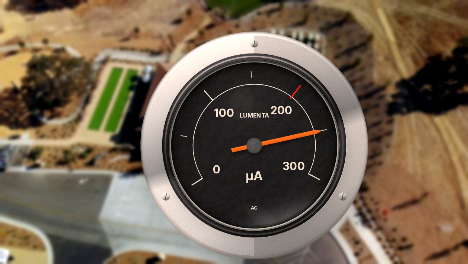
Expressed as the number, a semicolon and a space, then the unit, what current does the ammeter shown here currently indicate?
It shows 250; µA
